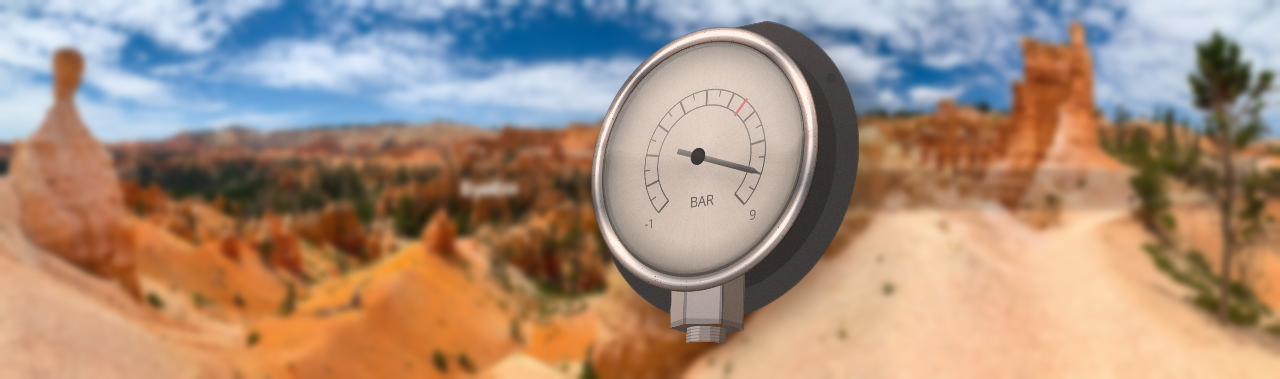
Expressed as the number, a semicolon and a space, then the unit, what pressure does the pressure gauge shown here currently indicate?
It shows 8; bar
